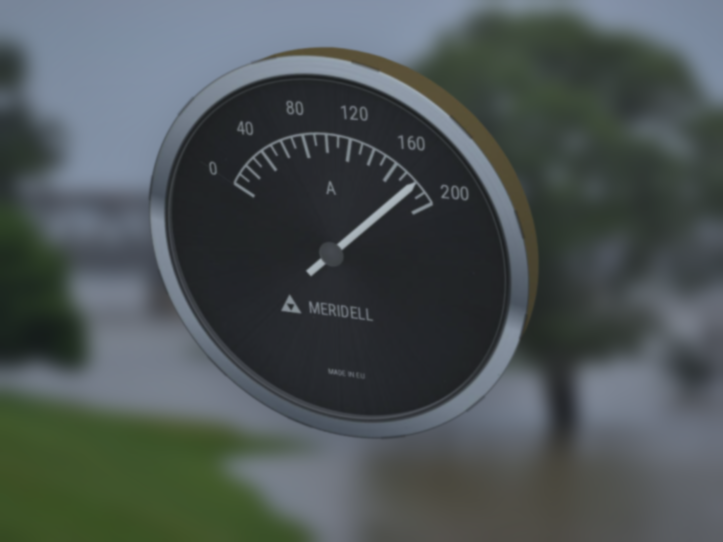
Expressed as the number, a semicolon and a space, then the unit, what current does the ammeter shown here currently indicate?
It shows 180; A
